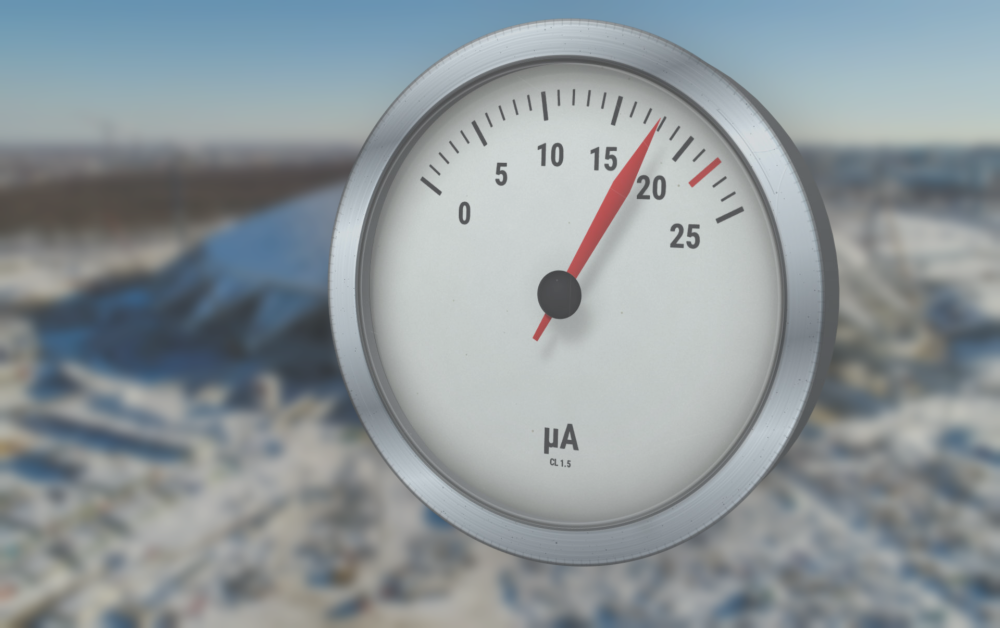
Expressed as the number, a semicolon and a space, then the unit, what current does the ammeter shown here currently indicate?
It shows 18; µA
